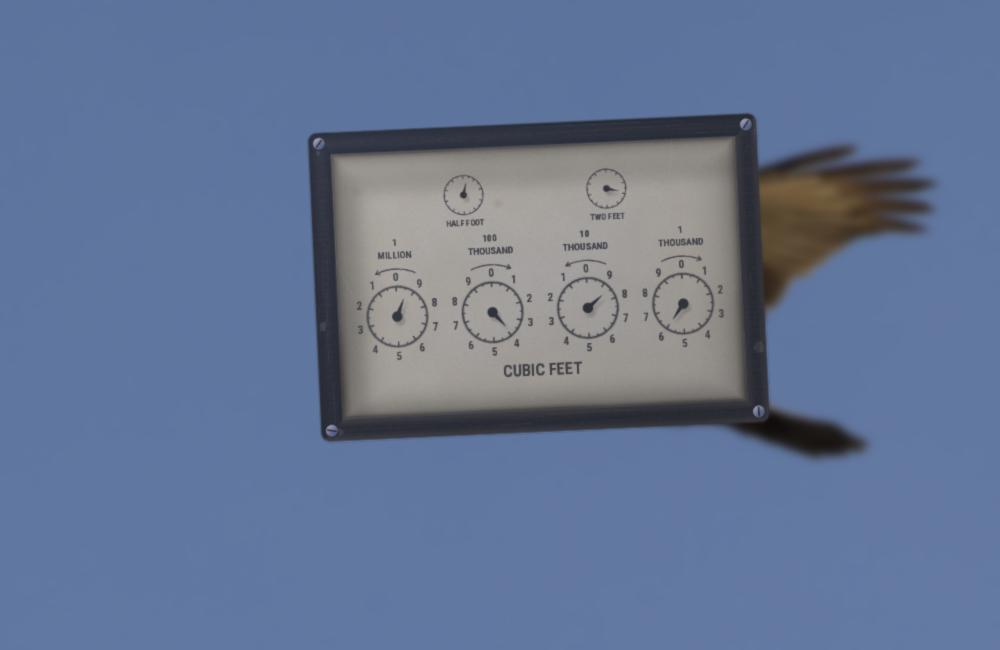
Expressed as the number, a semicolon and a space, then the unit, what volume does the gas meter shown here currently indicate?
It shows 938600; ft³
